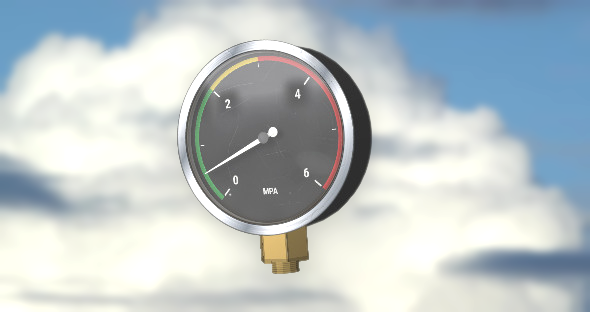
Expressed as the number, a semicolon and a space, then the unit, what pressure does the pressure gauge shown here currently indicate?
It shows 0.5; MPa
